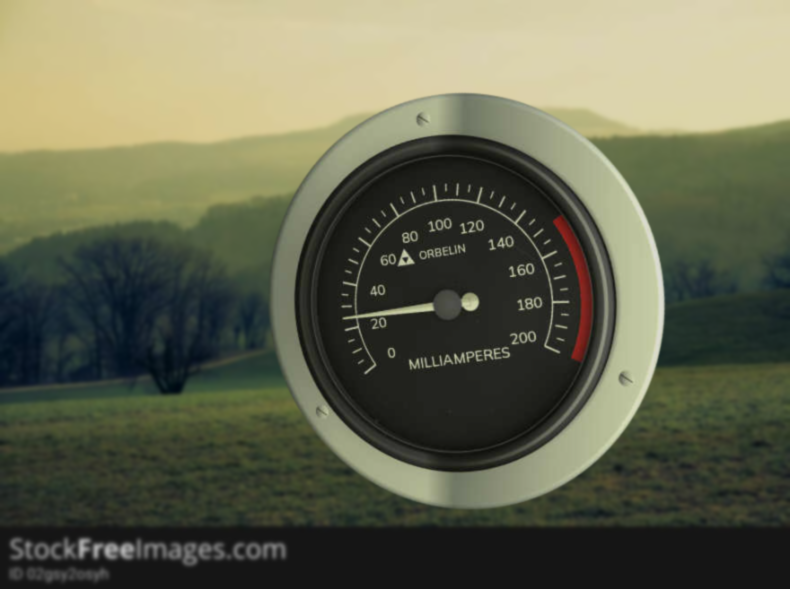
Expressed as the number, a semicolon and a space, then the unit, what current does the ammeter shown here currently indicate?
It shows 25; mA
